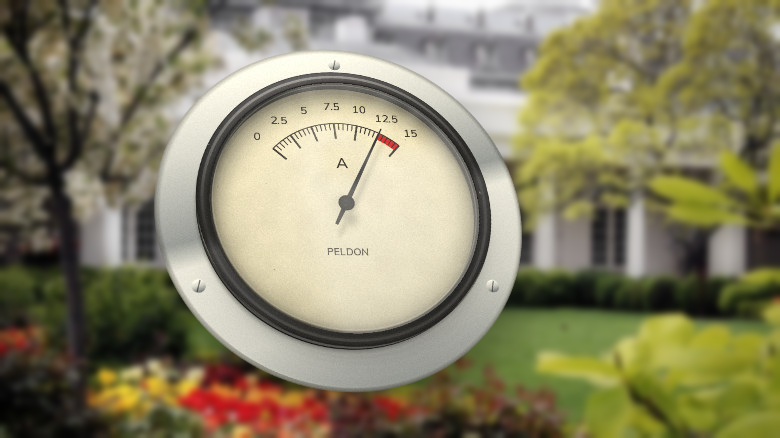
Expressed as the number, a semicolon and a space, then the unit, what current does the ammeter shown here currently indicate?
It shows 12.5; A
